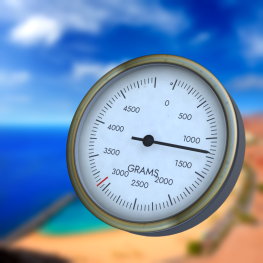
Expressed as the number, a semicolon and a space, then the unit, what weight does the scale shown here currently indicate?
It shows 1200; g
